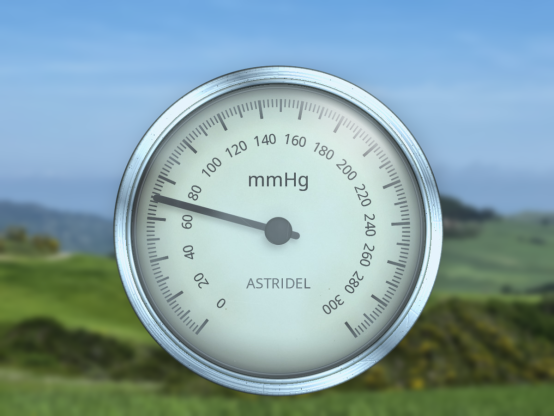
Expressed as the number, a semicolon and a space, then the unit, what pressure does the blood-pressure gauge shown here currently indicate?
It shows 70; mmHg
